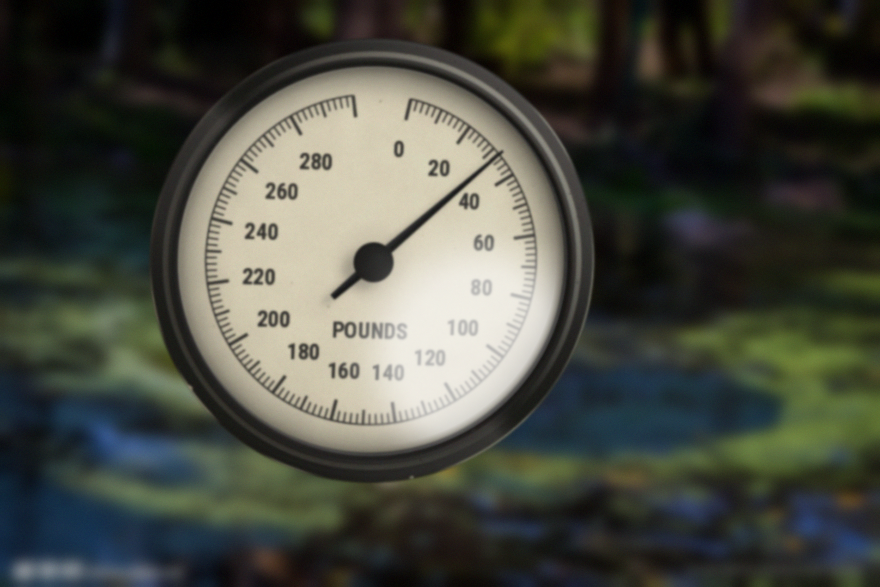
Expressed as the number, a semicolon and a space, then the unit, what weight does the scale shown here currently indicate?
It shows 32; lb
